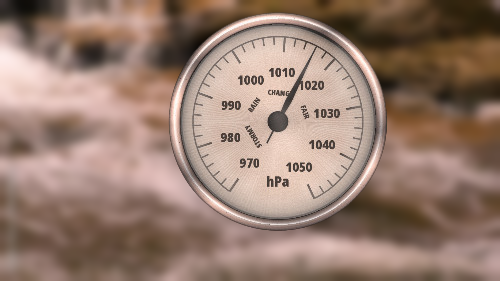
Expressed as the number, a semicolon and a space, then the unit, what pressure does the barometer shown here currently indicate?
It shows 1016; hPa
